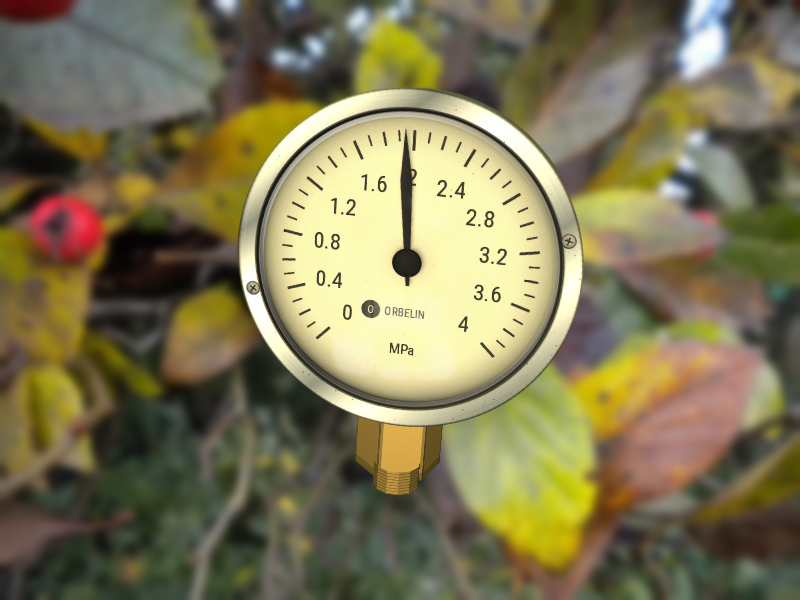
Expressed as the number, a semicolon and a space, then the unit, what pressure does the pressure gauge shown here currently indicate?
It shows 1.95; MPa
